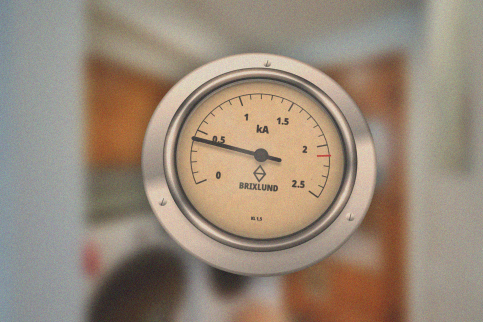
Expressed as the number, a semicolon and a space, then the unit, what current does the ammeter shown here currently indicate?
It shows 0.4; kA
